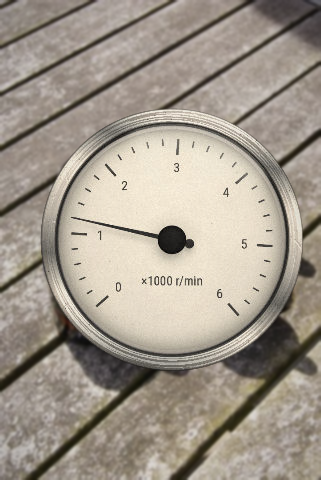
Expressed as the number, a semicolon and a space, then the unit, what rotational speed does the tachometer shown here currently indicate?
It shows 1200; rpm
